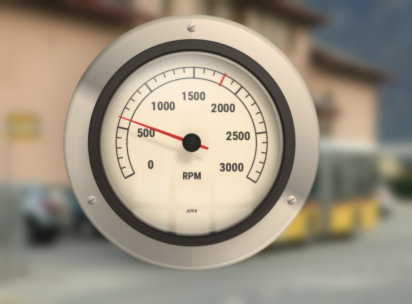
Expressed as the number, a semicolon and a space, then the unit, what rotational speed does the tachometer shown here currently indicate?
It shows 600; rpm
